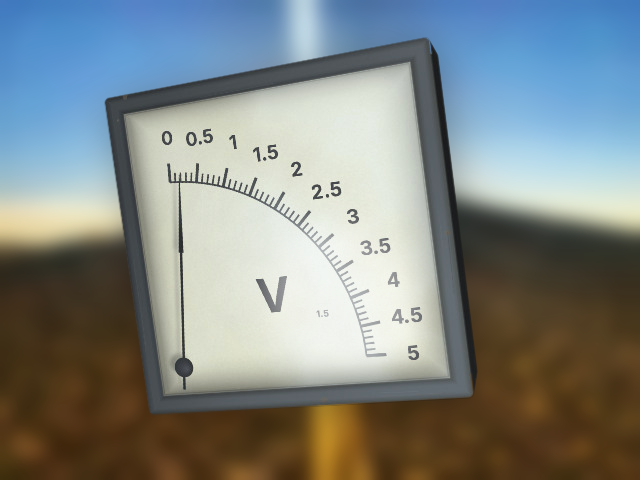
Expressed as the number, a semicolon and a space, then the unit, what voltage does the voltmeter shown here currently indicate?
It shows 0.2; V
